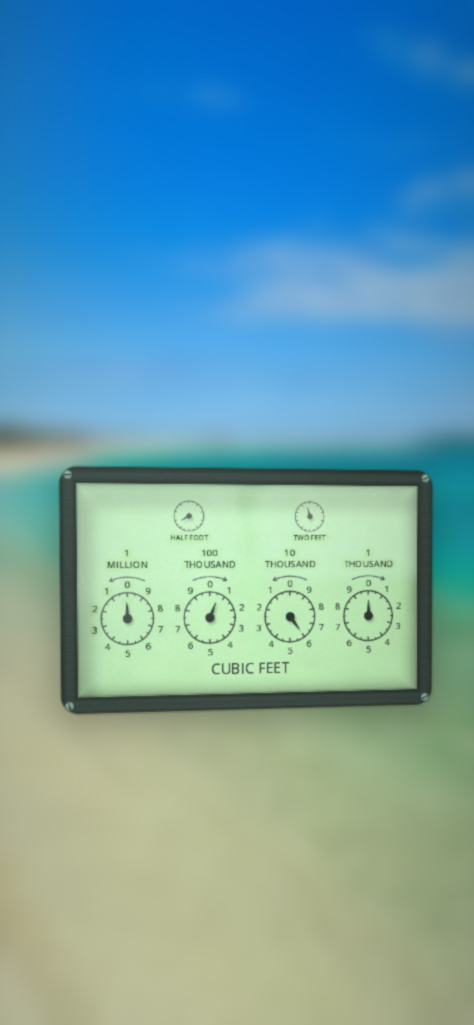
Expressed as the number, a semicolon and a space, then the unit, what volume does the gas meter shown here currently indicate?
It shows 6000; ft³
